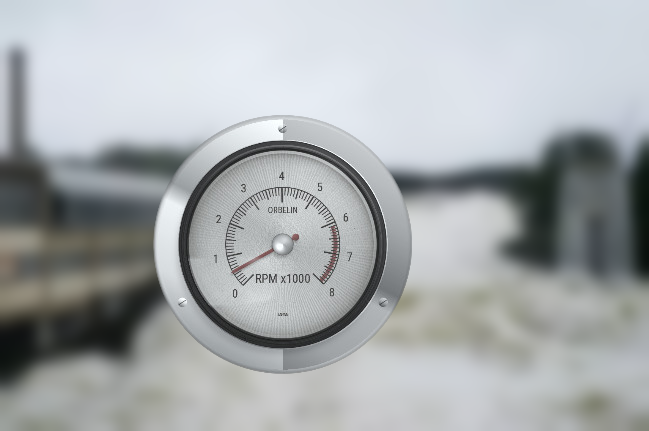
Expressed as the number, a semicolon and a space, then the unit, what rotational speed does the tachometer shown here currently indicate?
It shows 500; rpm
